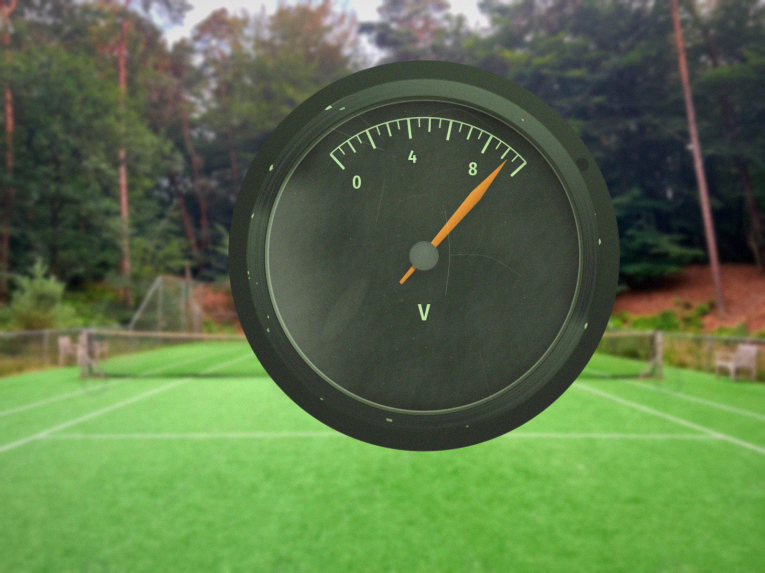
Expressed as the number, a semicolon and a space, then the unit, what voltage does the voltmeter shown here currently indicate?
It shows 9.25; V
